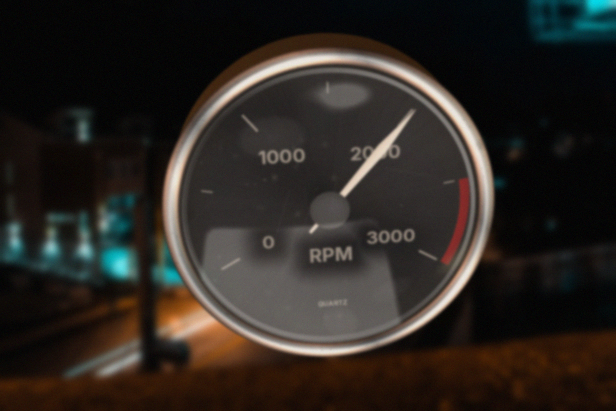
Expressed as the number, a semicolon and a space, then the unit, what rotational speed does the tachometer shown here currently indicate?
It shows 2000; rpm
